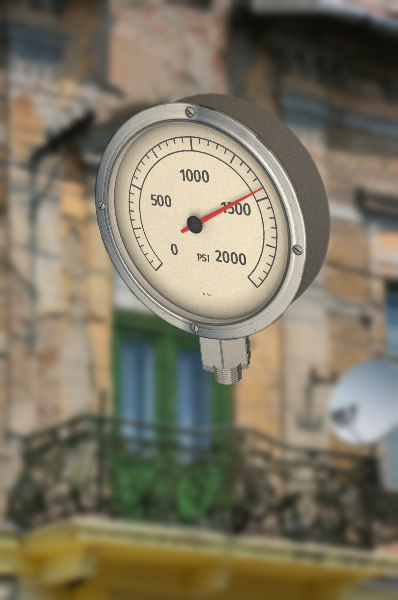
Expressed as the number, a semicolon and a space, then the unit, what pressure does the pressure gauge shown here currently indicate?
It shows 1450; psi
